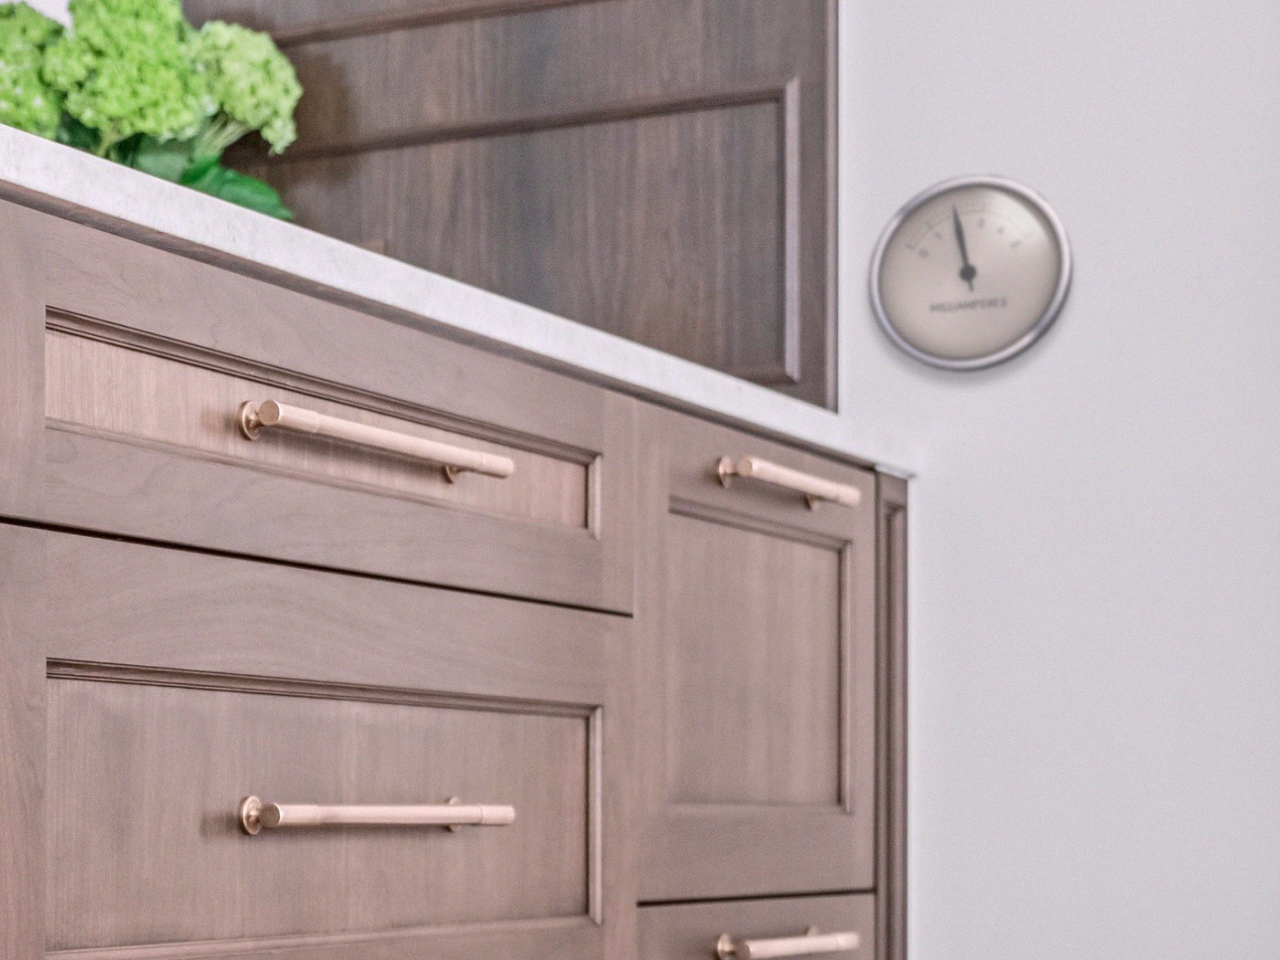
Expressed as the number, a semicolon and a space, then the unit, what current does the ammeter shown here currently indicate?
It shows 2; mA
